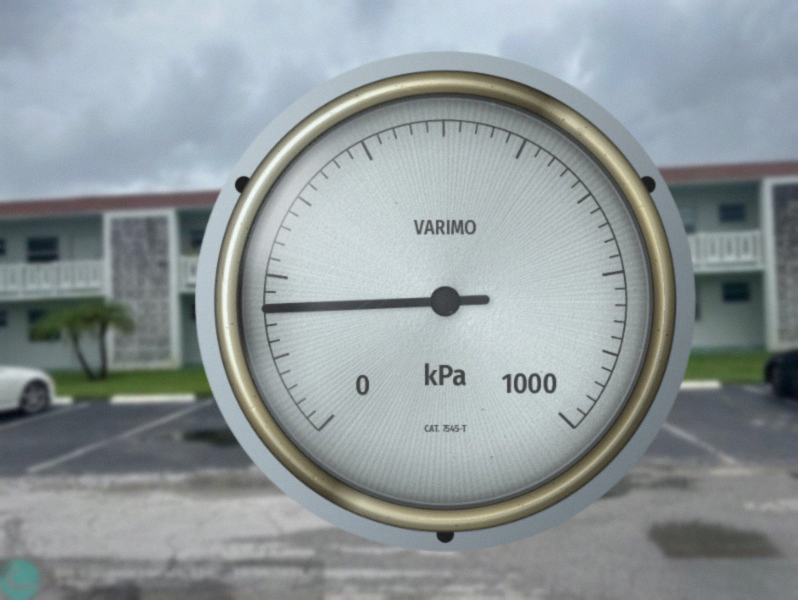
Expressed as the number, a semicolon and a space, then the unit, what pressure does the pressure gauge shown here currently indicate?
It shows 160; kPa
